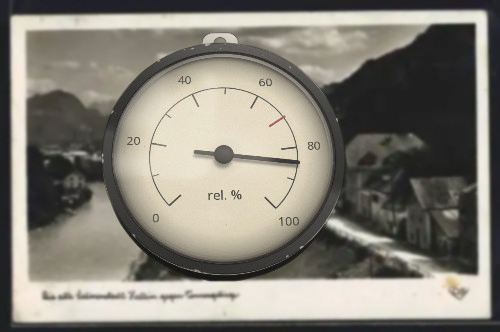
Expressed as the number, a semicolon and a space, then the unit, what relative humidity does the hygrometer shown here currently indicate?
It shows 85; %
